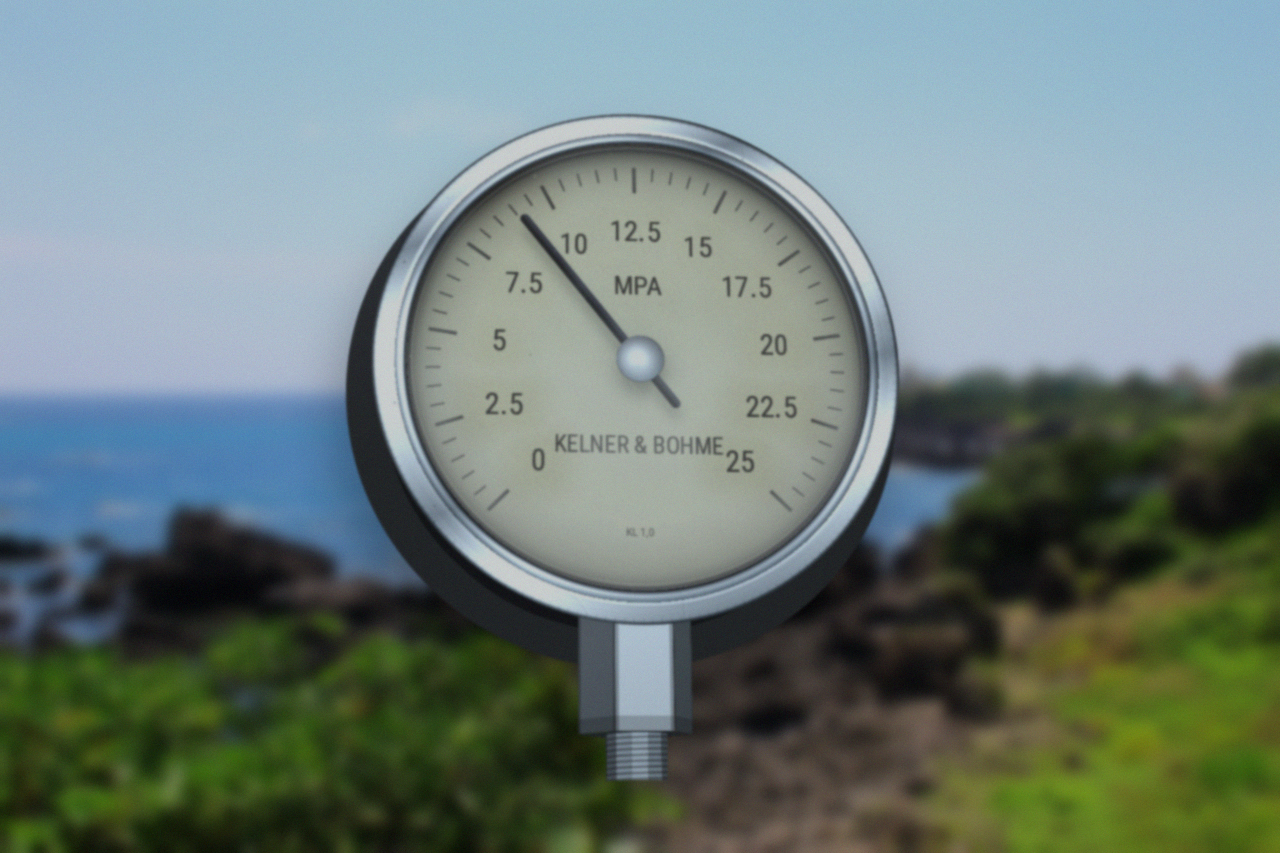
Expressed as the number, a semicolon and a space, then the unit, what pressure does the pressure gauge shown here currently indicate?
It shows 9; MPa
